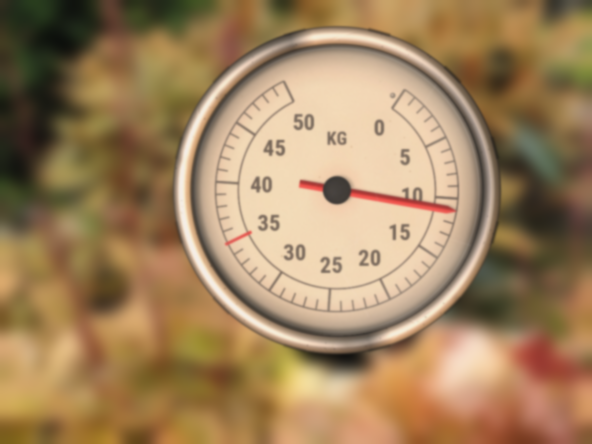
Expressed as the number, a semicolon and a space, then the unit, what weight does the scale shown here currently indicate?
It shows 11; kg
